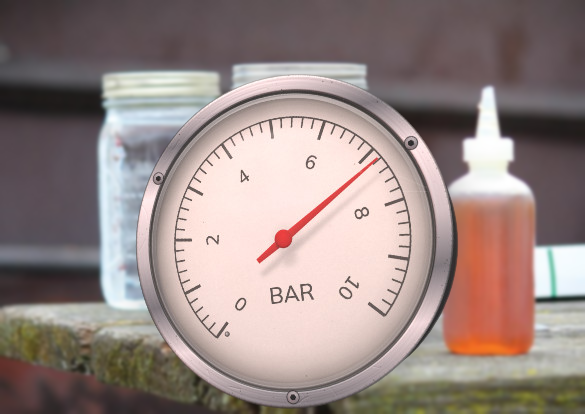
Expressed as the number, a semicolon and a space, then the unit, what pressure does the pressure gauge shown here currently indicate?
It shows 7.2; bar
